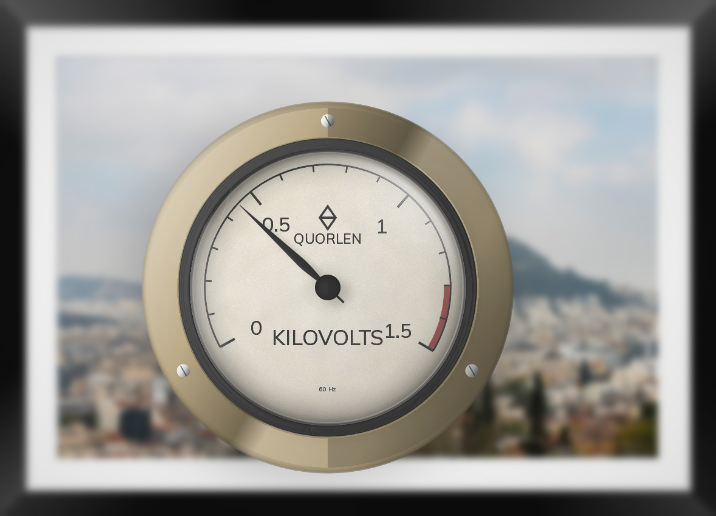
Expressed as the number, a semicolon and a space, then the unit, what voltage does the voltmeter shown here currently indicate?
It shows 0.45; kV
